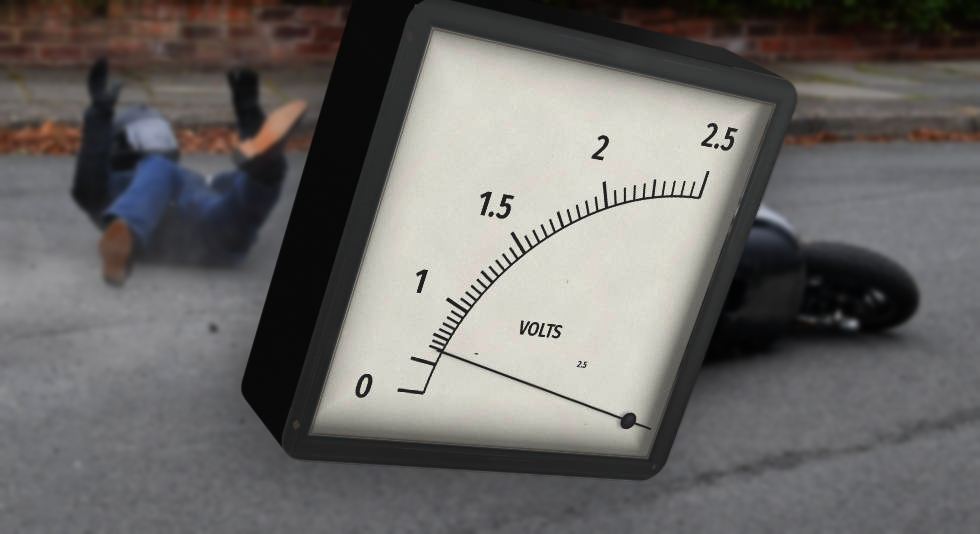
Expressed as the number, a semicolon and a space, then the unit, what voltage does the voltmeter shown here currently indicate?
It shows 0.65; V
